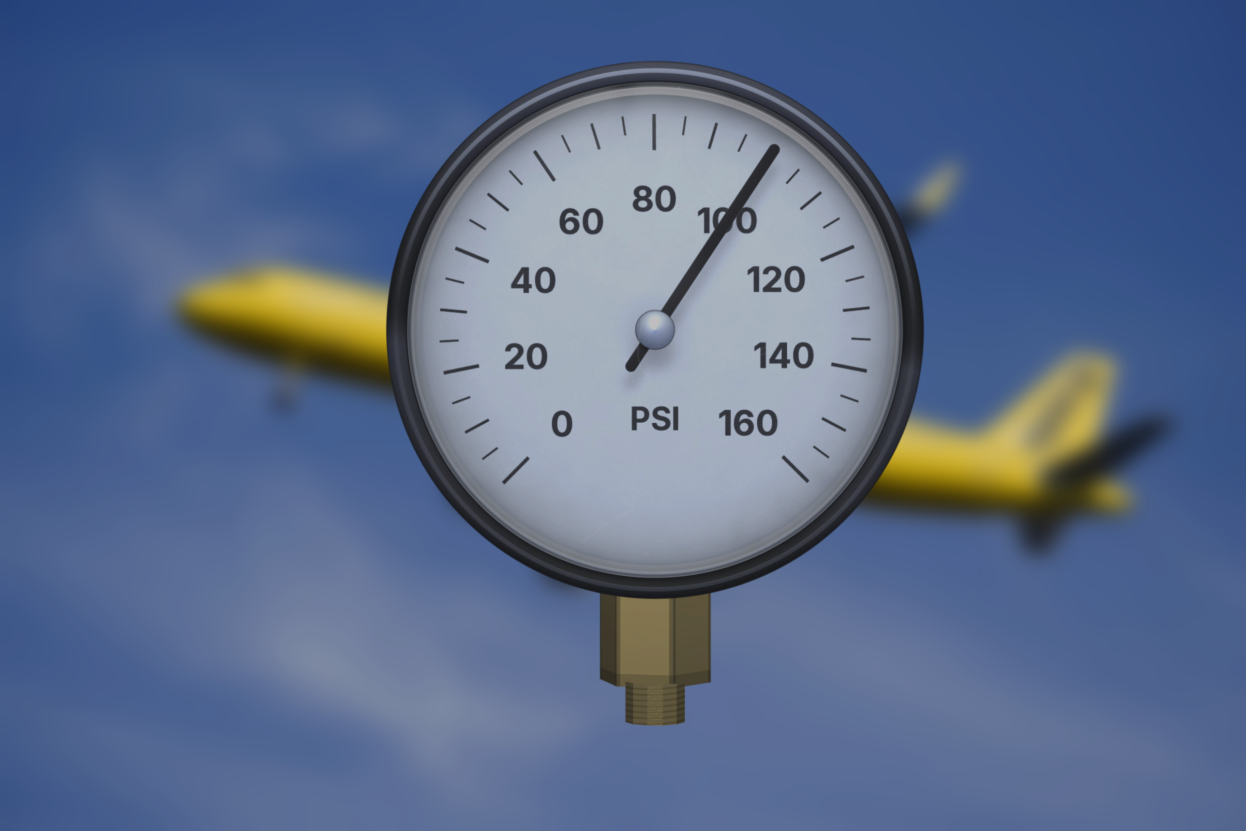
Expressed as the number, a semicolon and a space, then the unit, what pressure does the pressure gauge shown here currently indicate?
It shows 100; psi
